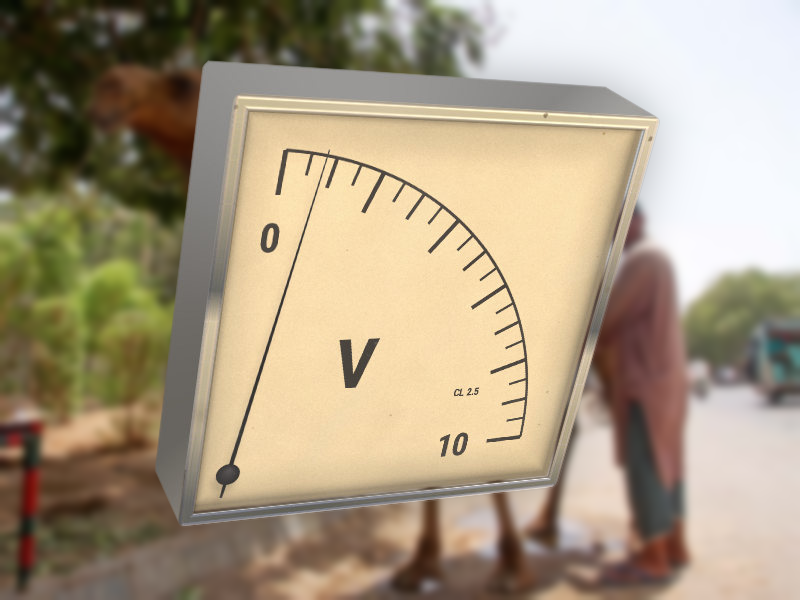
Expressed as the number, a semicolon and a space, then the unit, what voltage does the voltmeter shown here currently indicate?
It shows 0.75; V
